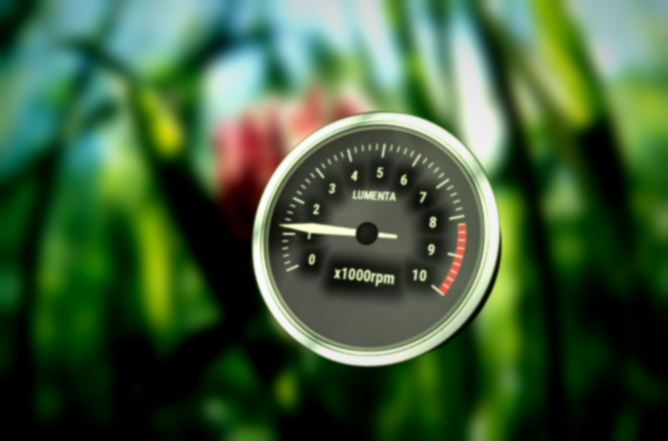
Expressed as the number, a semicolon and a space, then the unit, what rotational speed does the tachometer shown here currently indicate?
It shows 1200; rpm
